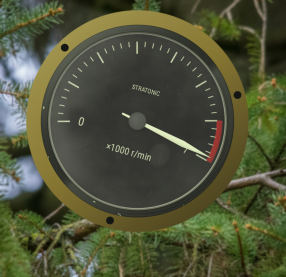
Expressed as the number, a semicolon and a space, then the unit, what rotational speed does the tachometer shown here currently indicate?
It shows 6900; rpm
